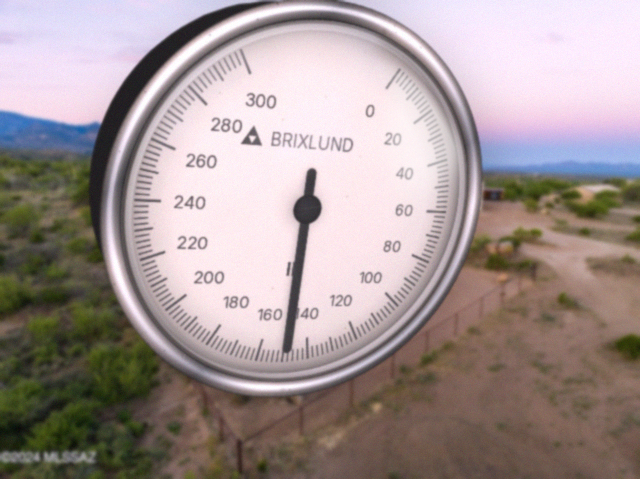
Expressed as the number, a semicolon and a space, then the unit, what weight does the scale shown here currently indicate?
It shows 150; lb
